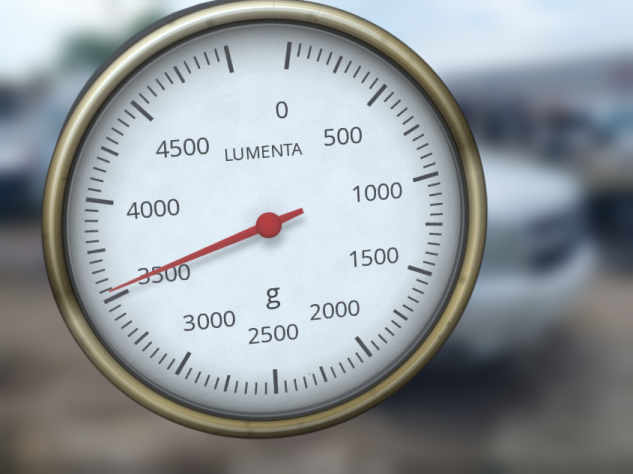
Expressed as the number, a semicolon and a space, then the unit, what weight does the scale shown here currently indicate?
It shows 3550; g
